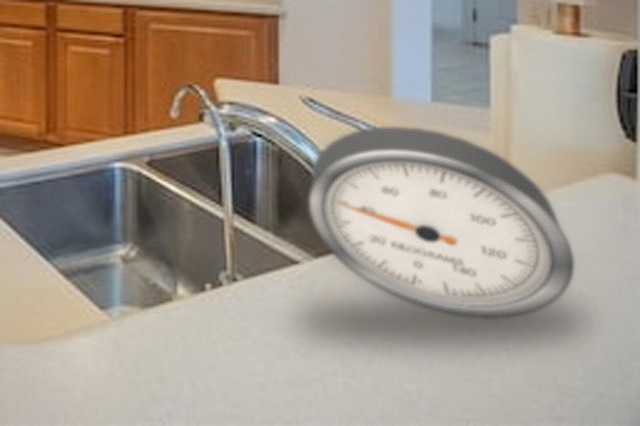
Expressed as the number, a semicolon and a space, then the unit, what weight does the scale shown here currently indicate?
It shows 40; kg
